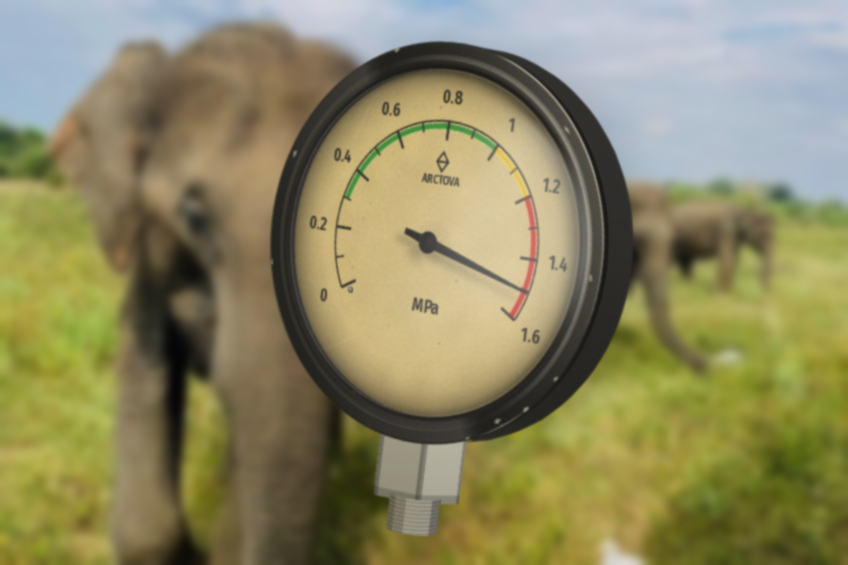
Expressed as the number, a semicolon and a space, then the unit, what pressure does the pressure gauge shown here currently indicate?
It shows 1.5; MPa
